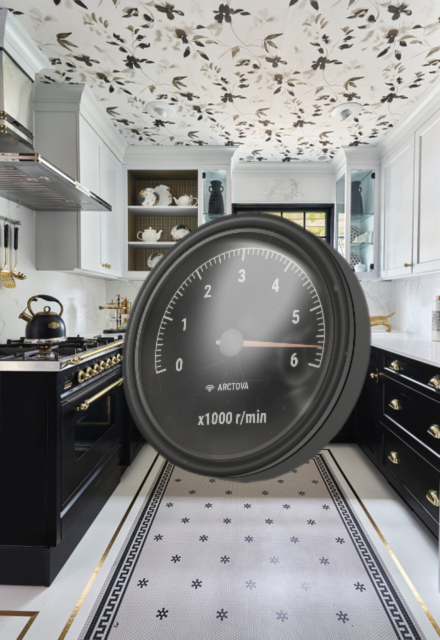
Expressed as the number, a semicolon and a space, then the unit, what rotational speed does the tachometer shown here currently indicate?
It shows 5700; rpm
